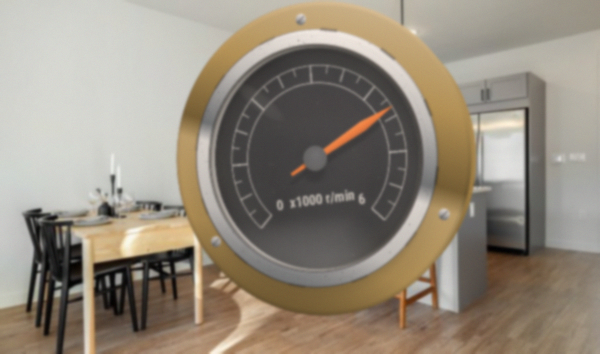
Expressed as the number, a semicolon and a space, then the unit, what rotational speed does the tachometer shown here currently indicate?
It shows 4375; rpm
